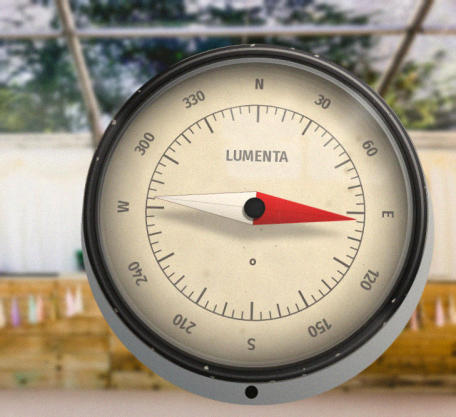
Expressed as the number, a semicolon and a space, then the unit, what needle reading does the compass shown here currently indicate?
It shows 95; °
